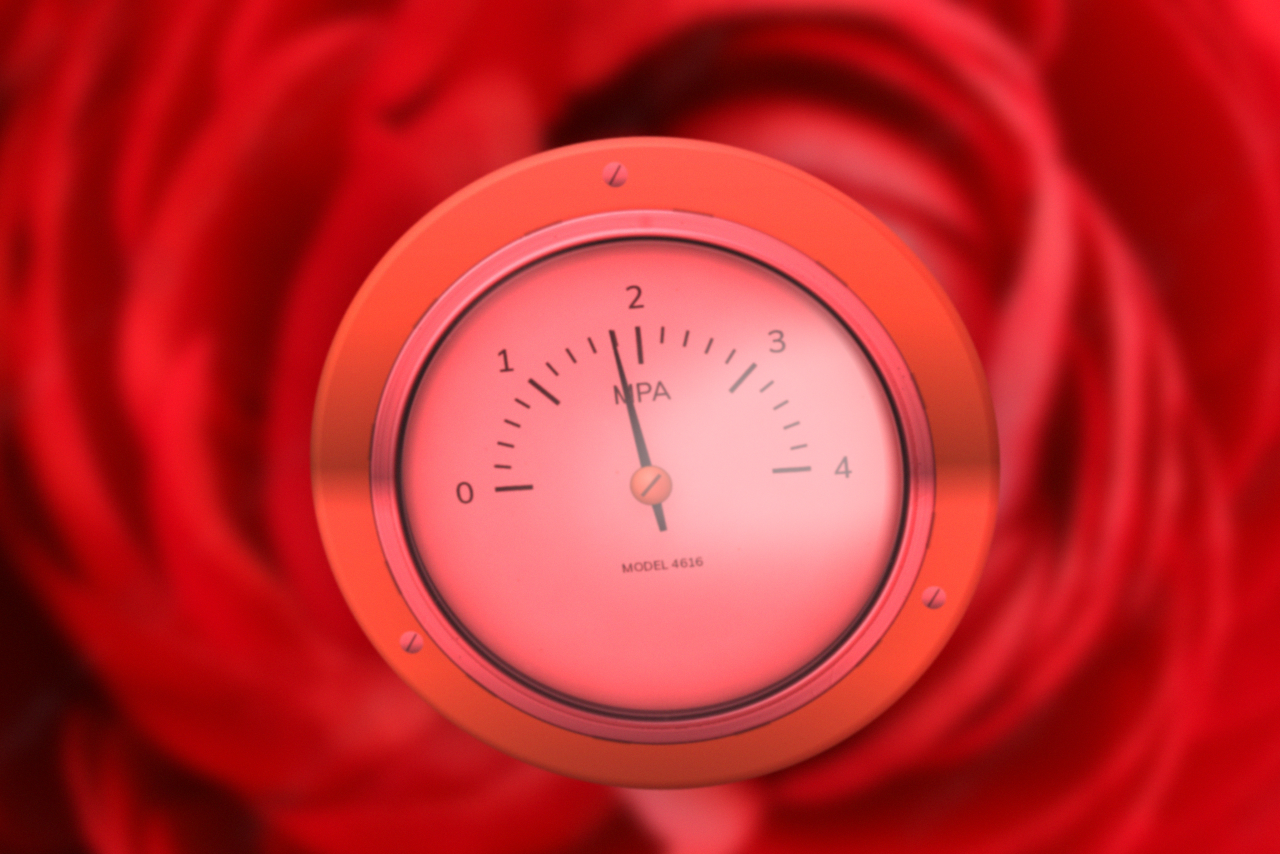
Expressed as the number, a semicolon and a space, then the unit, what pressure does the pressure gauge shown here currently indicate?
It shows 1.8; MPa
